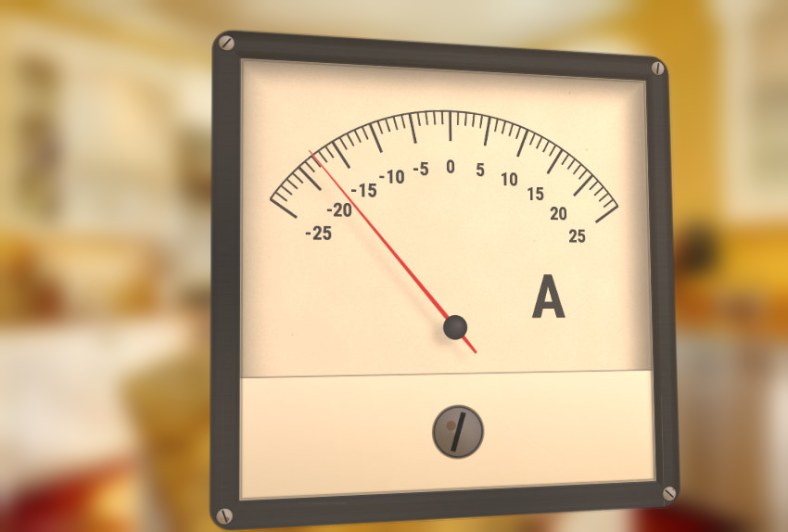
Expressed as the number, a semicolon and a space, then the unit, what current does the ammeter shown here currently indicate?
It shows -18; A
